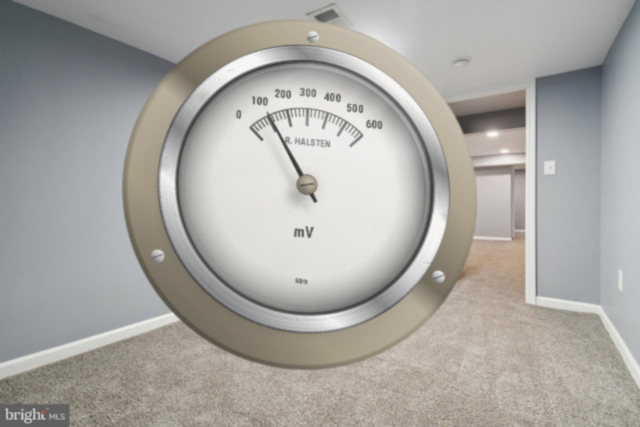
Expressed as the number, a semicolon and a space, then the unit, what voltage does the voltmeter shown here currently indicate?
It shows 100; mV
